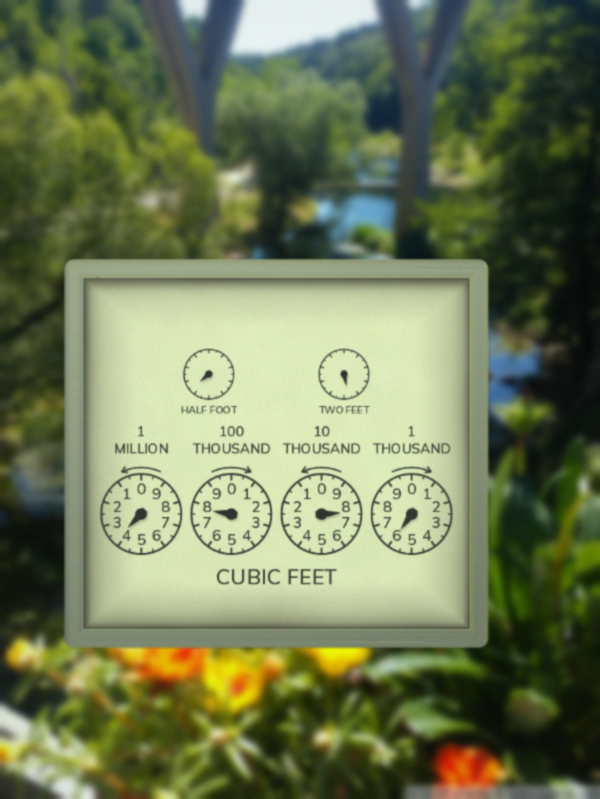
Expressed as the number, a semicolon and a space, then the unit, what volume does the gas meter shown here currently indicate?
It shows 377600; ft³
